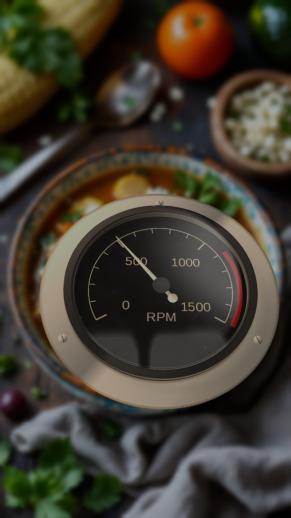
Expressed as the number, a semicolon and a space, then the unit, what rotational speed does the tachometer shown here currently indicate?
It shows 500; rpm
